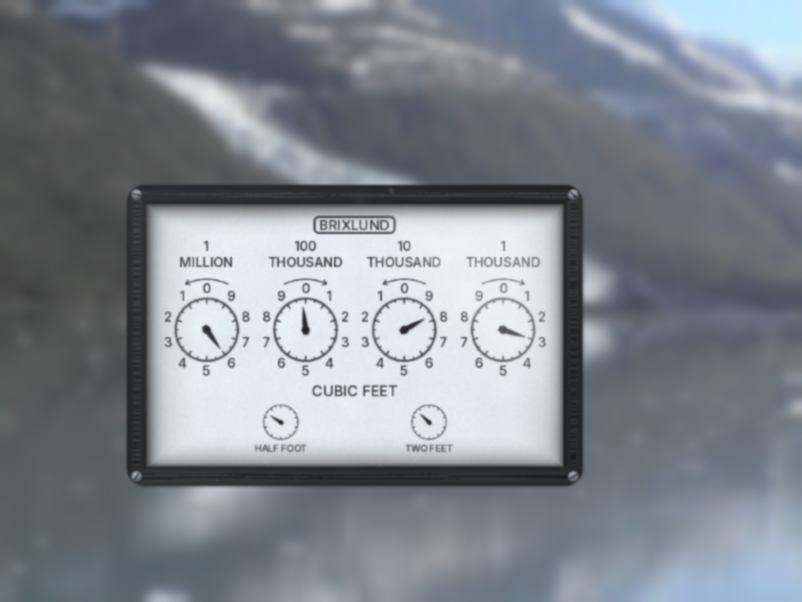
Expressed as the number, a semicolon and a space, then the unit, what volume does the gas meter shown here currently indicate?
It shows 598300; ft³
